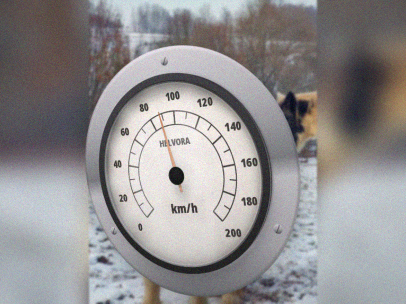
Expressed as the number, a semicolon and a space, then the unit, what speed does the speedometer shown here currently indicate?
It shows 90; km/h
